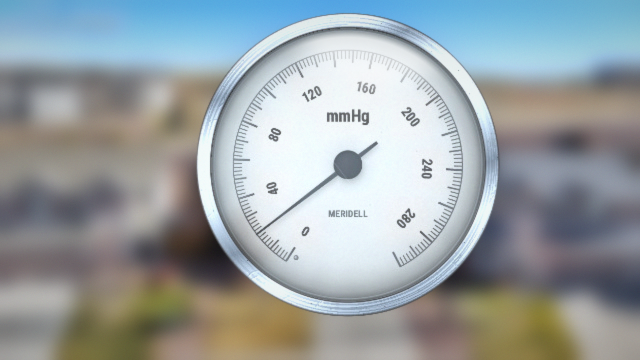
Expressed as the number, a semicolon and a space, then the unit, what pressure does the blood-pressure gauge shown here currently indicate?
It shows 20; mmHg
